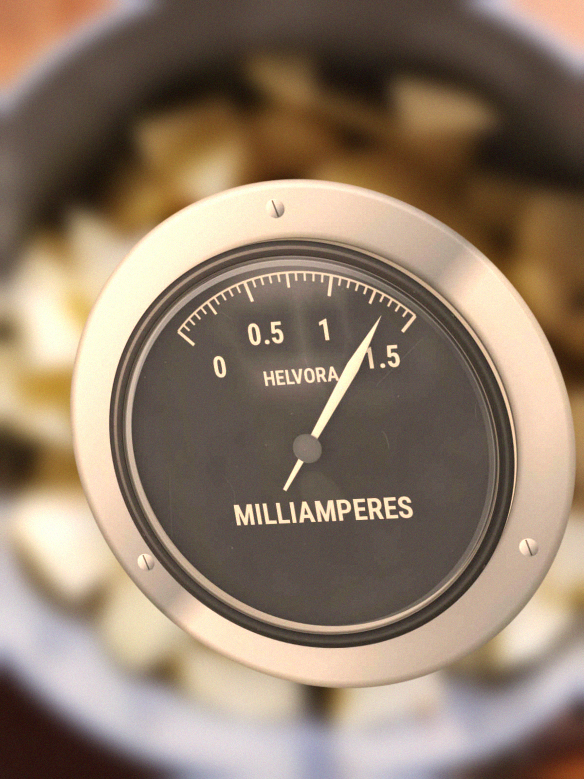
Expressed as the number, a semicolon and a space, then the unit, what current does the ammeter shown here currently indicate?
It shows 1.35; mA
